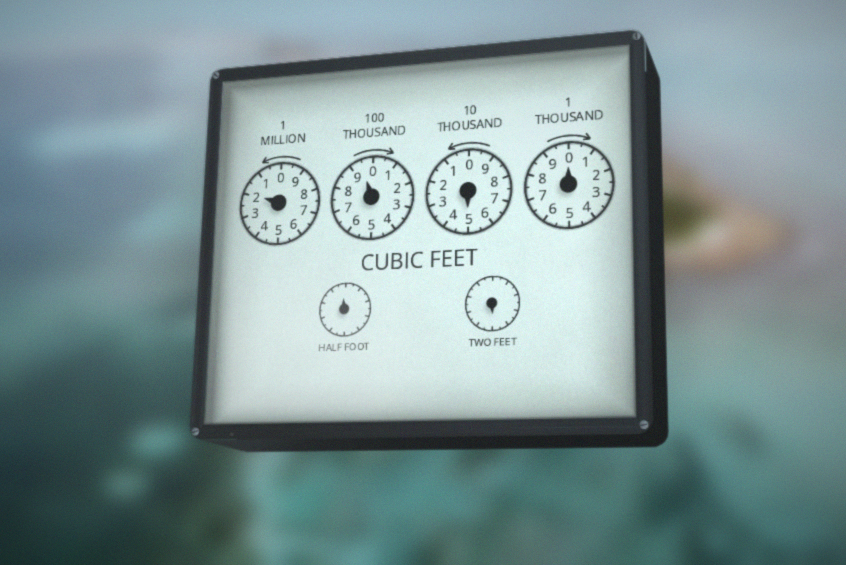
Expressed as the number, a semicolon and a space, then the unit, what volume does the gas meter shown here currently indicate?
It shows 195000; ft³
